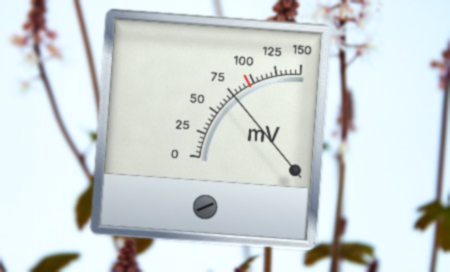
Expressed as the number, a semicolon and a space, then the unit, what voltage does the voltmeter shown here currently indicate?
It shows 75; mV
